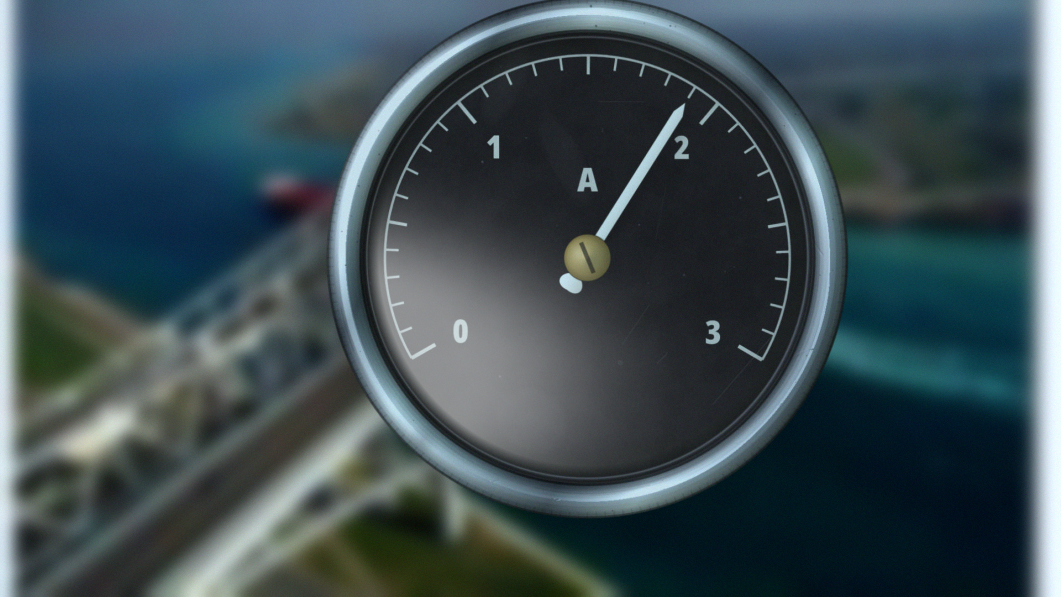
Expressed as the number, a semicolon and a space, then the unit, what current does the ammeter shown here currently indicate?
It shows 1.9; A
